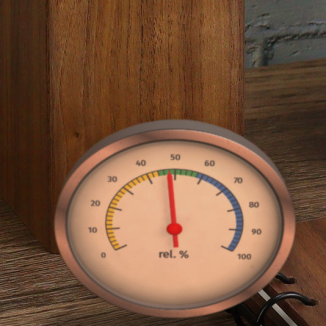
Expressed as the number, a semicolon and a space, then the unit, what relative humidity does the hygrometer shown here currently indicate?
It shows 48; %
